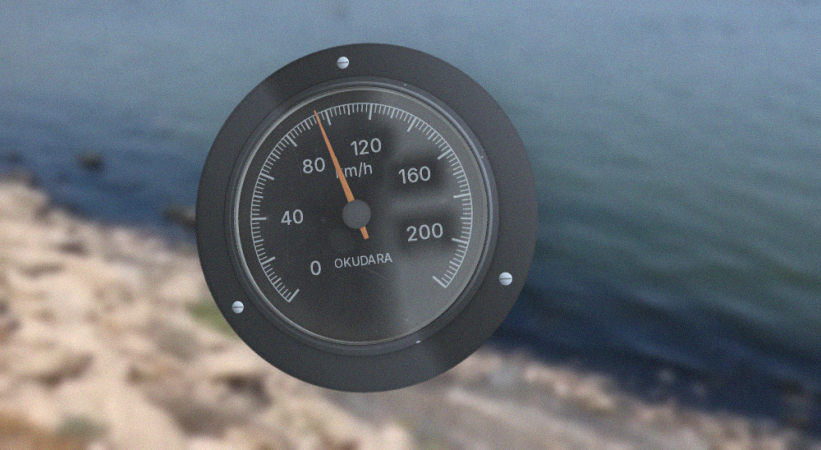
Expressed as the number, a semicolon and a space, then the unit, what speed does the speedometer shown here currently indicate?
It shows 96; km/h
